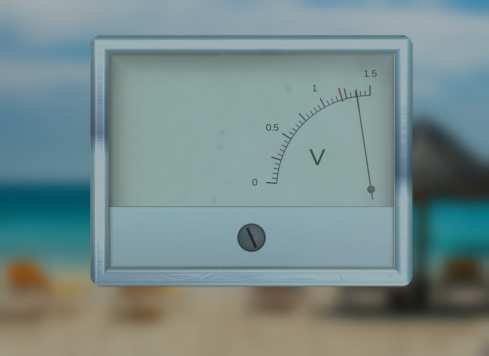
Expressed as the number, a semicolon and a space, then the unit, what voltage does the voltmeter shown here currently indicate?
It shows 1.35; V
